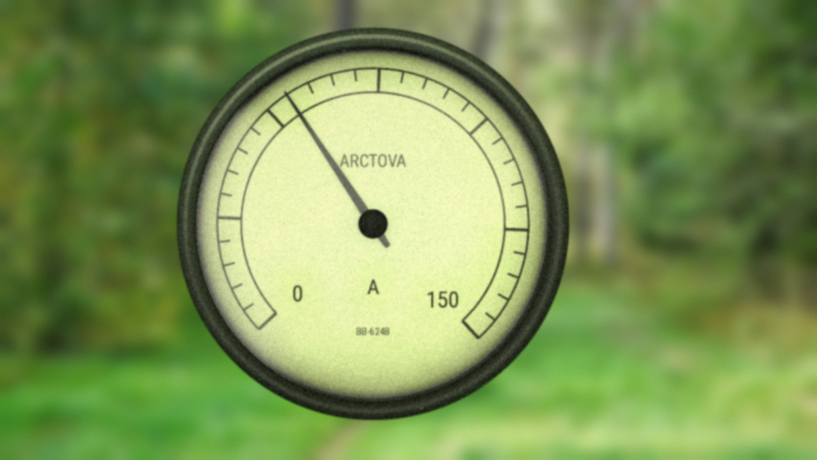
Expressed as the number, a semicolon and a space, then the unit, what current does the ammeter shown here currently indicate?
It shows 55; A
